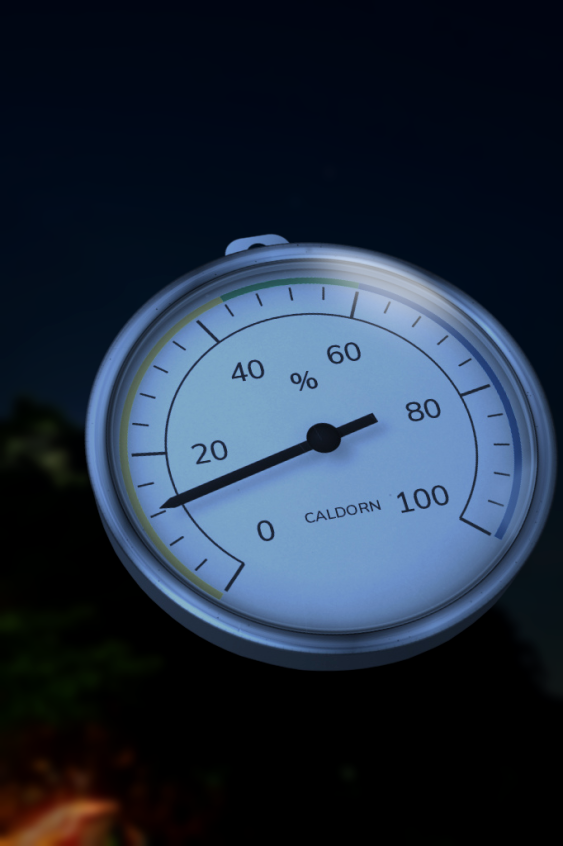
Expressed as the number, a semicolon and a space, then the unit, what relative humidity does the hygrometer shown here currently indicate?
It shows 12; %
